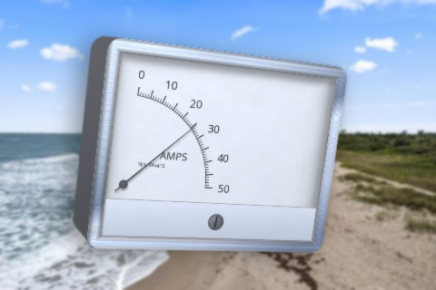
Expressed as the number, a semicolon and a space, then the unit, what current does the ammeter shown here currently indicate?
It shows 25; A
